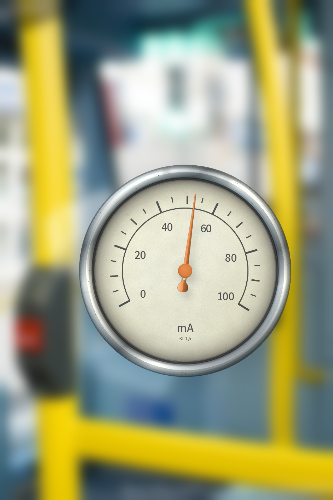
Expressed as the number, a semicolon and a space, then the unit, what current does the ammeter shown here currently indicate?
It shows 52.5; mA
